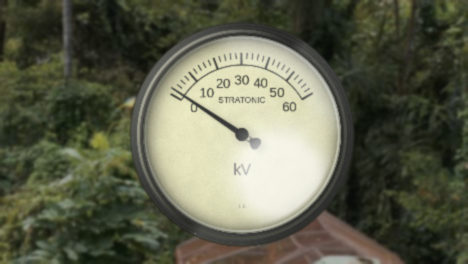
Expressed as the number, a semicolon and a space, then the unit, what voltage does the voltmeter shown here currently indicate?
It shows 2; kV
